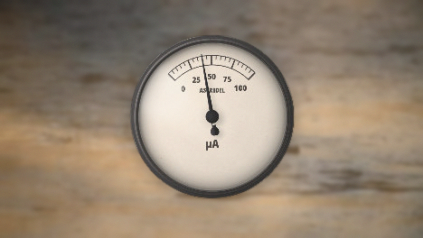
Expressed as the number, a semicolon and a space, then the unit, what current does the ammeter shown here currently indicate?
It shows 40; µA
